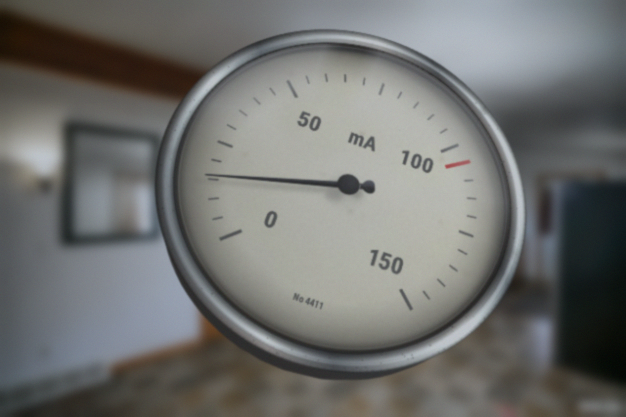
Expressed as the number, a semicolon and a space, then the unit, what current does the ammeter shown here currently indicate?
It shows 15; mA
